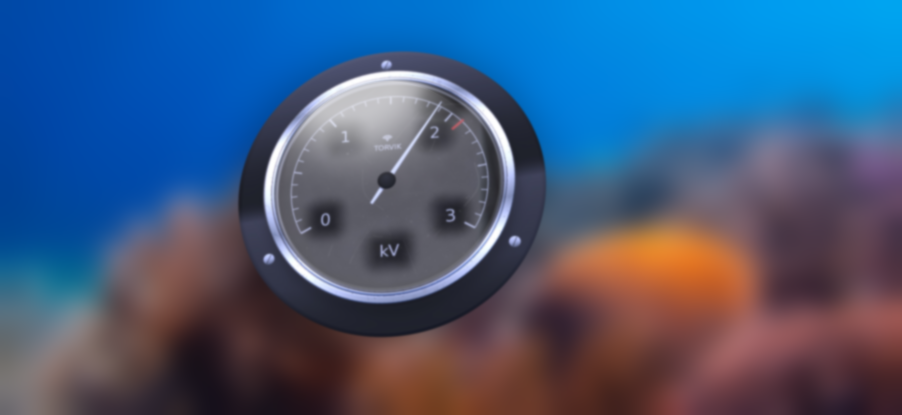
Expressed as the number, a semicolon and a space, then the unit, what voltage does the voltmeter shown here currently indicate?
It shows 1.9; kV
